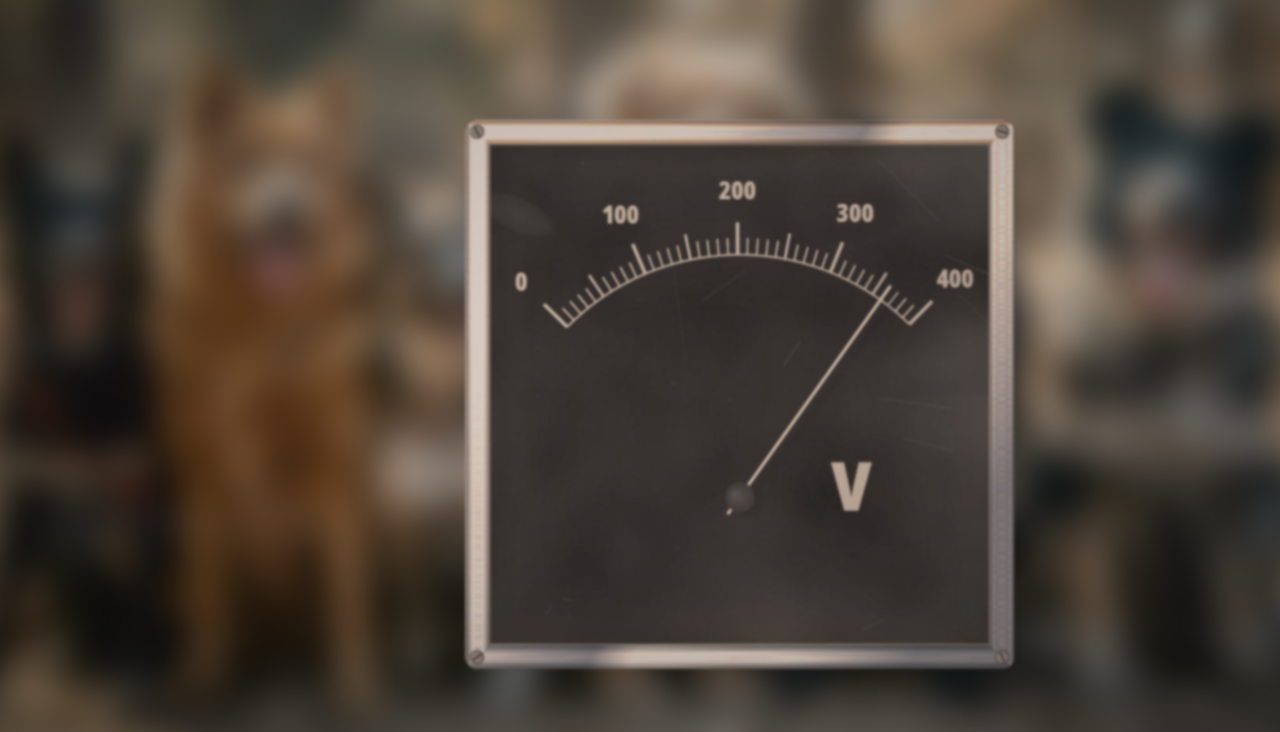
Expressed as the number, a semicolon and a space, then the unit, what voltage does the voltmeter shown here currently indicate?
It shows 360; V
